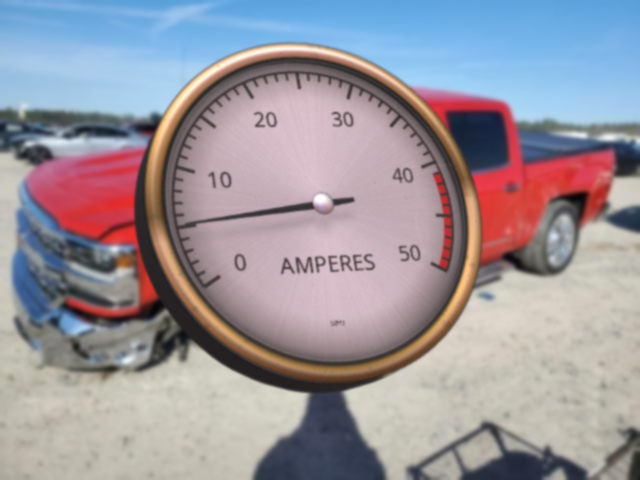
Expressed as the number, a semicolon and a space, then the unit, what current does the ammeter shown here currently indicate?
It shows 5; A
